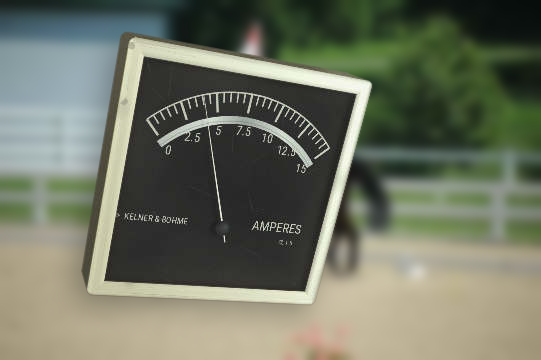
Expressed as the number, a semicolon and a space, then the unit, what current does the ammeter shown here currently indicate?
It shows 4; A
